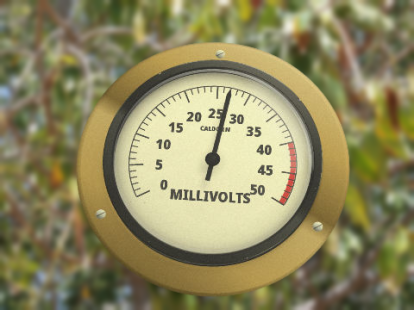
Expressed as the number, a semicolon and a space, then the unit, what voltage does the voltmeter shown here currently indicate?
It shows 27; mV
